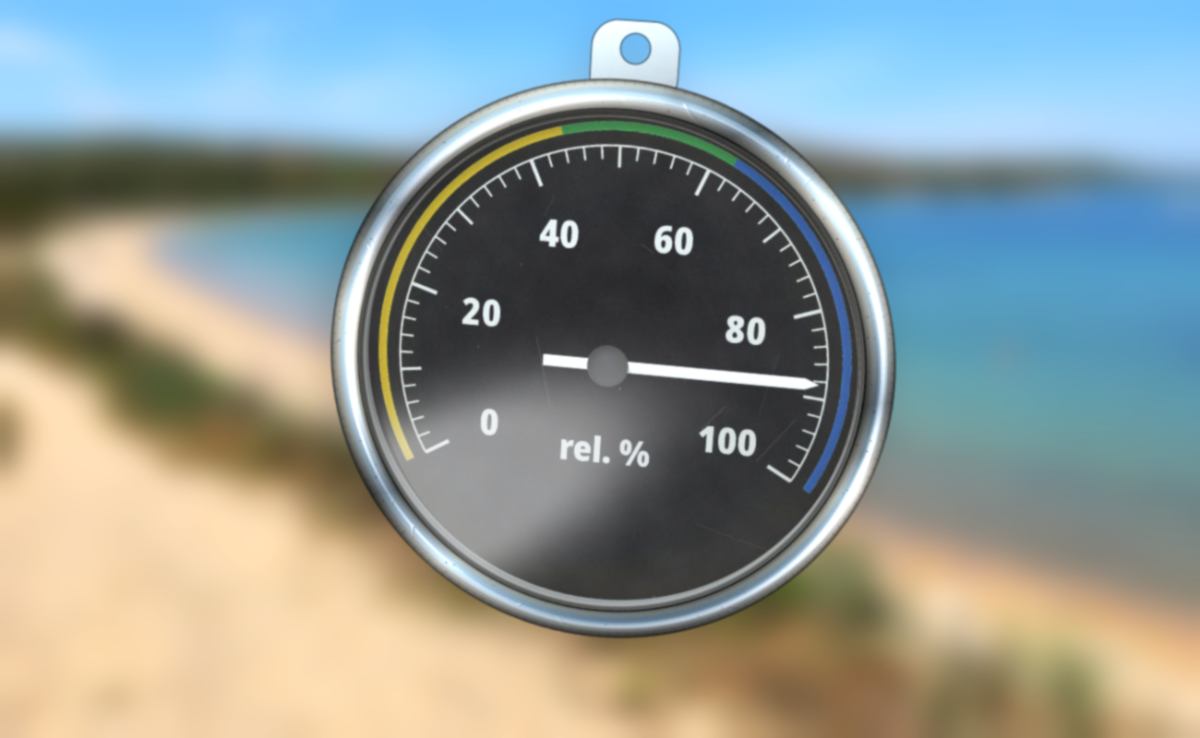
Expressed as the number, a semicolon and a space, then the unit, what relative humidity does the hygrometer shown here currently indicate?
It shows 88; %
